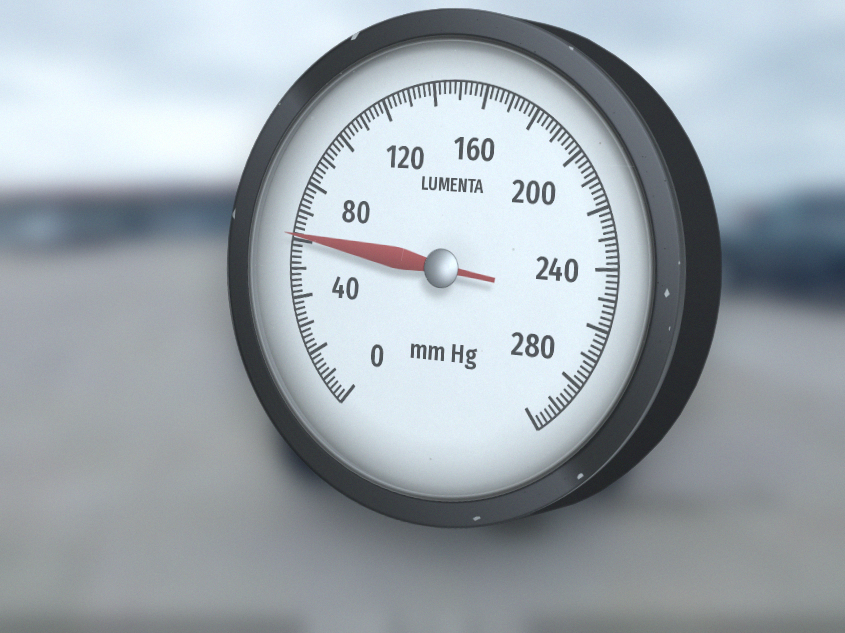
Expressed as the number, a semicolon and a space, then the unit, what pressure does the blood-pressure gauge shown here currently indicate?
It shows 62; mmHg
